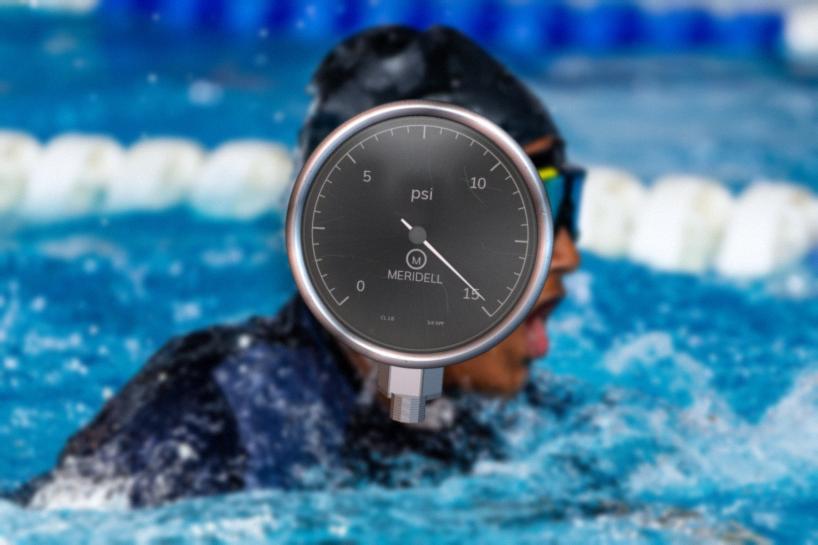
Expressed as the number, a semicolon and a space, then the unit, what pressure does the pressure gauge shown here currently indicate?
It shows 14.75; psi
